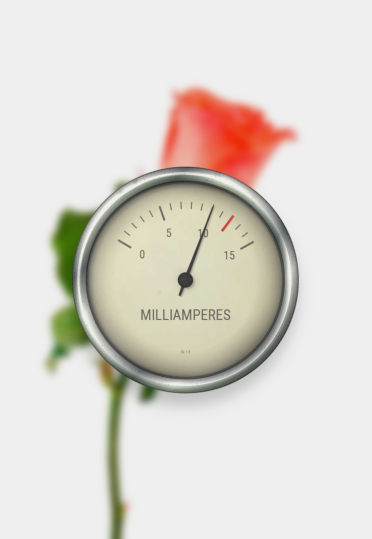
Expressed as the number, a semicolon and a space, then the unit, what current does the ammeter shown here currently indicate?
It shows 10; mA
